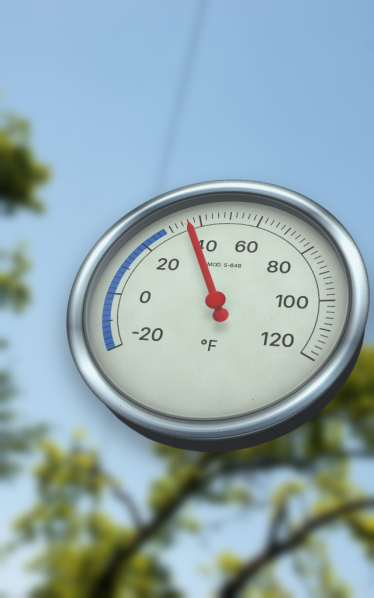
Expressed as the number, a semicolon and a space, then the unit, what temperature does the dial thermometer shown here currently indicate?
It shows 36; °F
